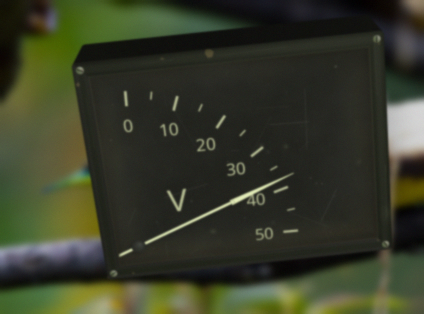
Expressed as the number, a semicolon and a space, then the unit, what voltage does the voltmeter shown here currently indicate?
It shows 37.5; V
